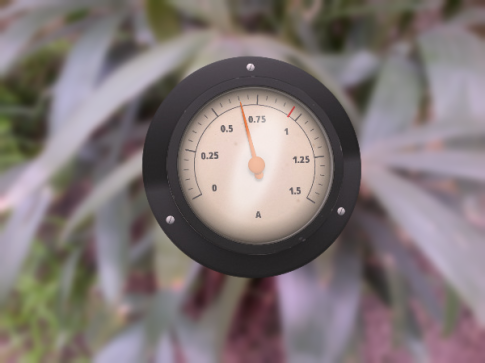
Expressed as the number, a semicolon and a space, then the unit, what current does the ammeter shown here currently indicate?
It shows 0.65; A
